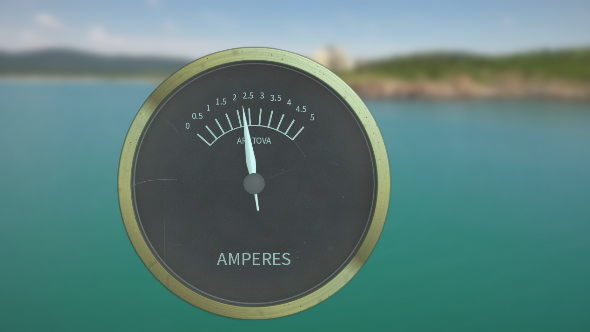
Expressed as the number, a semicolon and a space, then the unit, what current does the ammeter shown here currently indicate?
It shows 2.25; A
